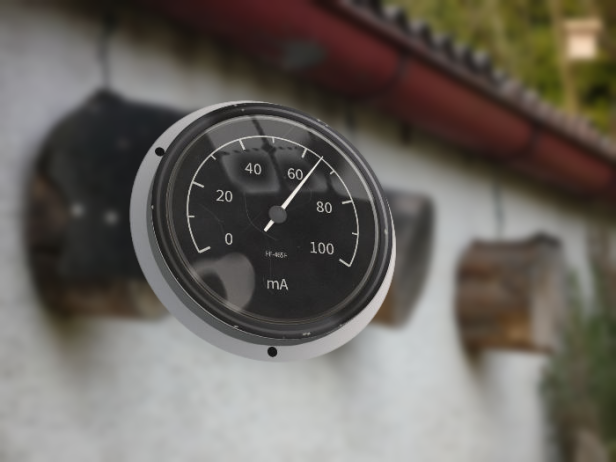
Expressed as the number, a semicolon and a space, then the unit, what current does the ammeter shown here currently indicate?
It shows 65; mA
